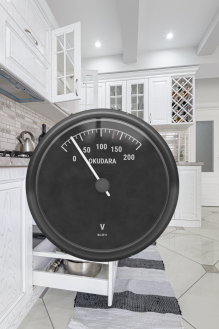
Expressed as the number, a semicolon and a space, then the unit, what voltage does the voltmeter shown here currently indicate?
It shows 30; V
